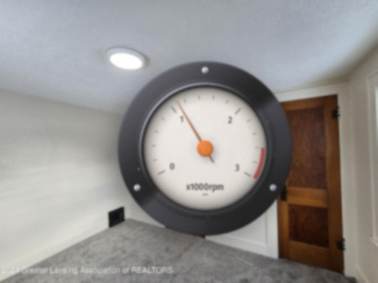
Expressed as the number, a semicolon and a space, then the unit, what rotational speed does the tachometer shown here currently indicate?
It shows 1100; rpm
